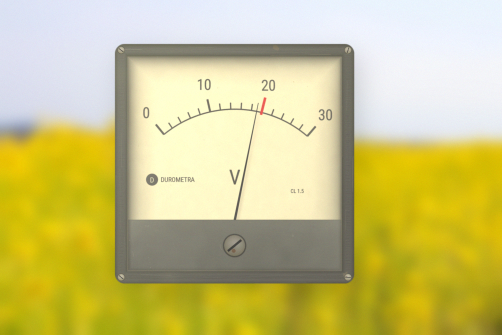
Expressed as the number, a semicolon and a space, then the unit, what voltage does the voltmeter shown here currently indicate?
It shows 19; V
